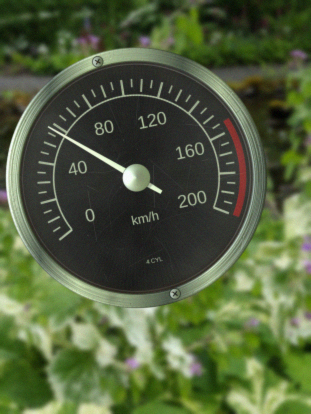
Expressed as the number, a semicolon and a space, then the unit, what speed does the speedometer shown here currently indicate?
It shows 57.5; km/h
